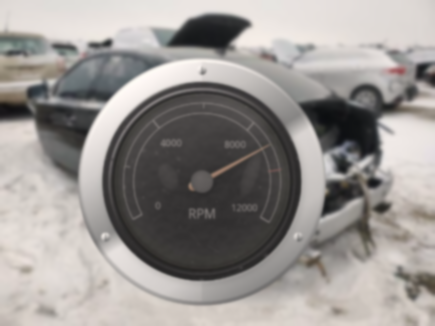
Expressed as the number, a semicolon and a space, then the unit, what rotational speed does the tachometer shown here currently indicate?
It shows 9000; rpm
